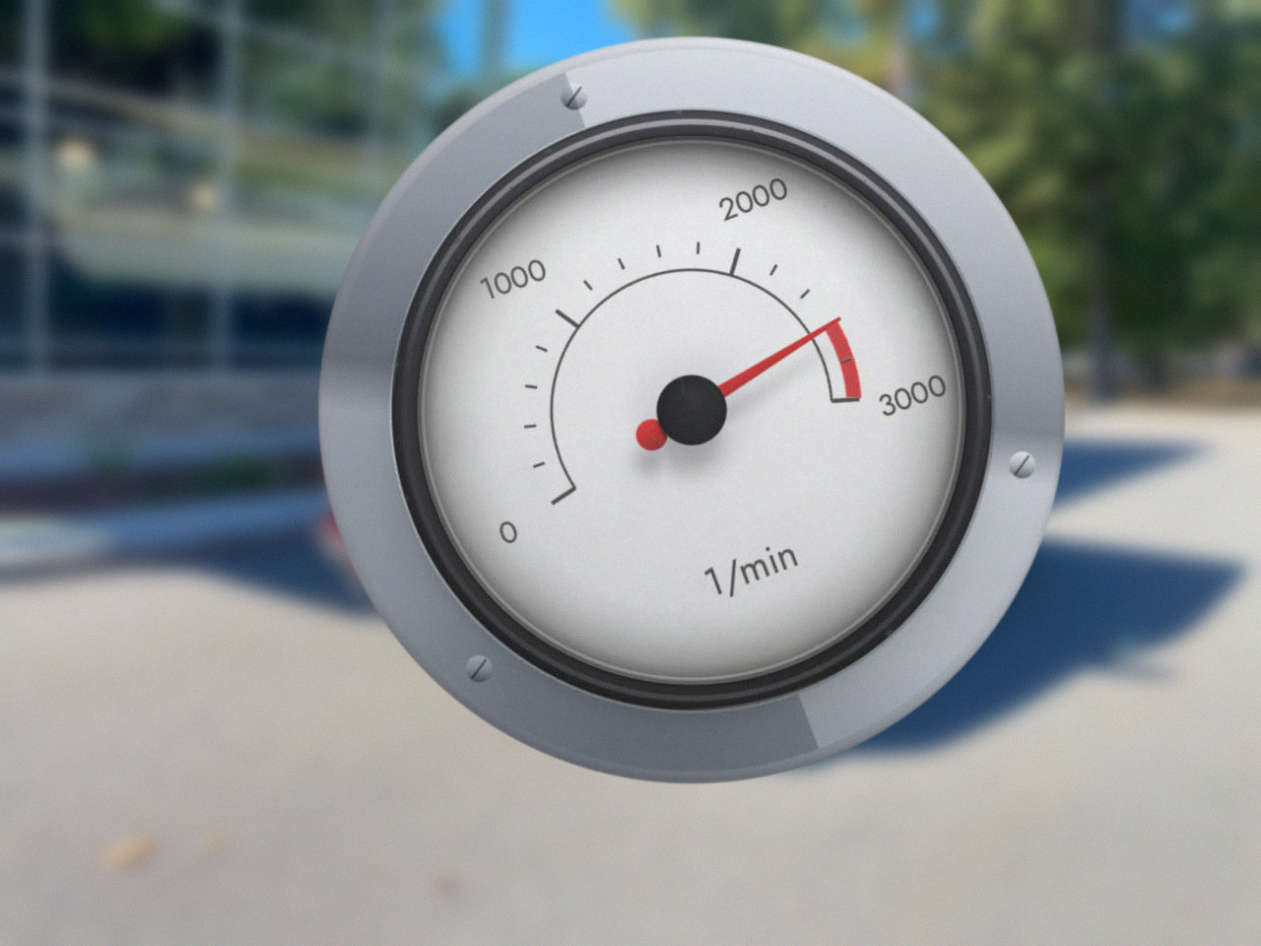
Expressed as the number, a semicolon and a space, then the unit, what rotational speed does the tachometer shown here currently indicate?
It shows 2600; rpm
